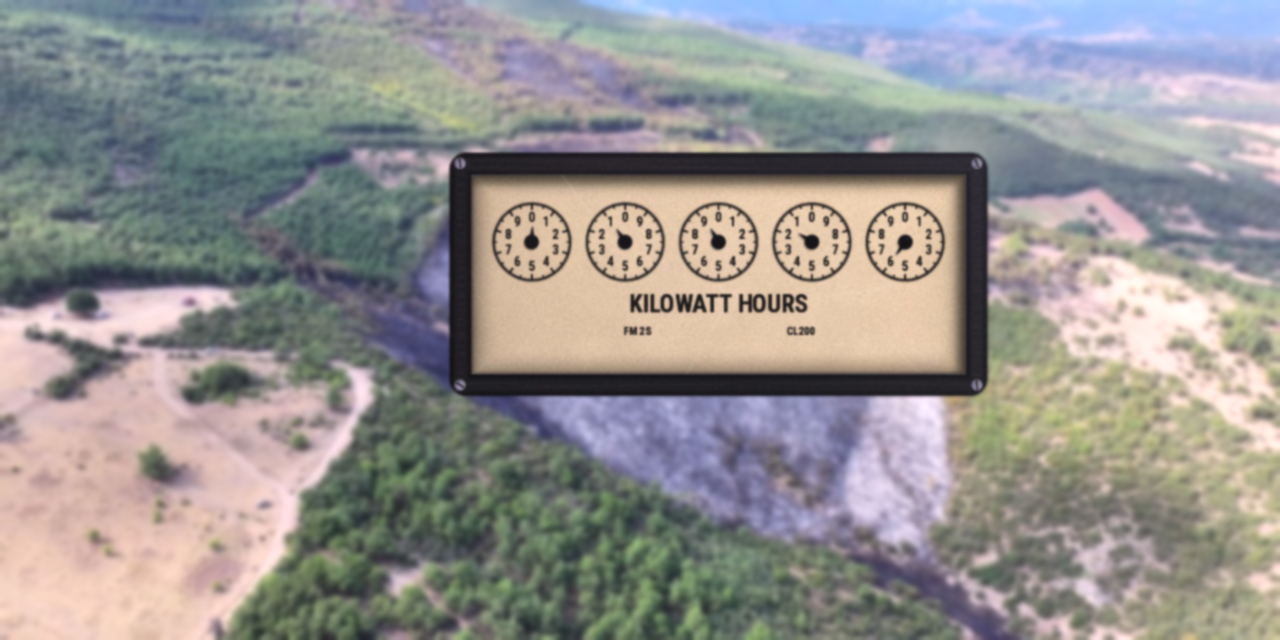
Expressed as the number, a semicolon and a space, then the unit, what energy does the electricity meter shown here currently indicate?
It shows 916; kWh
